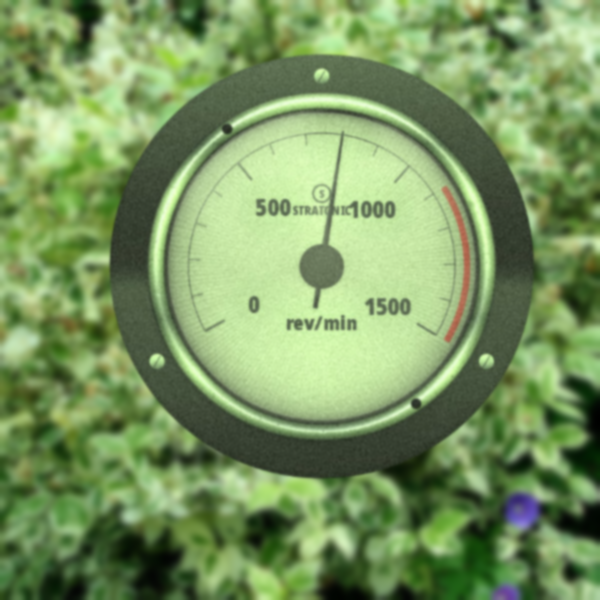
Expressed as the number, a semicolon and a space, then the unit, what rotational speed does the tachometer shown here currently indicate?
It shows 800; rpm
